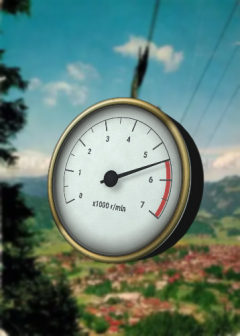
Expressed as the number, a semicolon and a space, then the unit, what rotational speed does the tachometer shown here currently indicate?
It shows 5500; rpm
